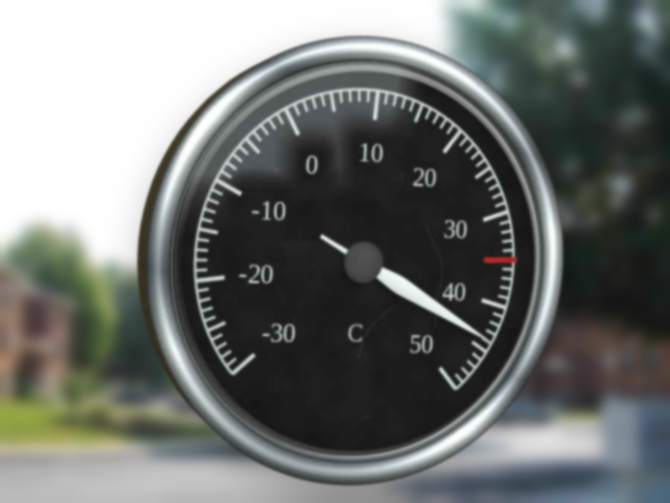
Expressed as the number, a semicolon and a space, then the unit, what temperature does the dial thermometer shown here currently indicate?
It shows 44; °C
